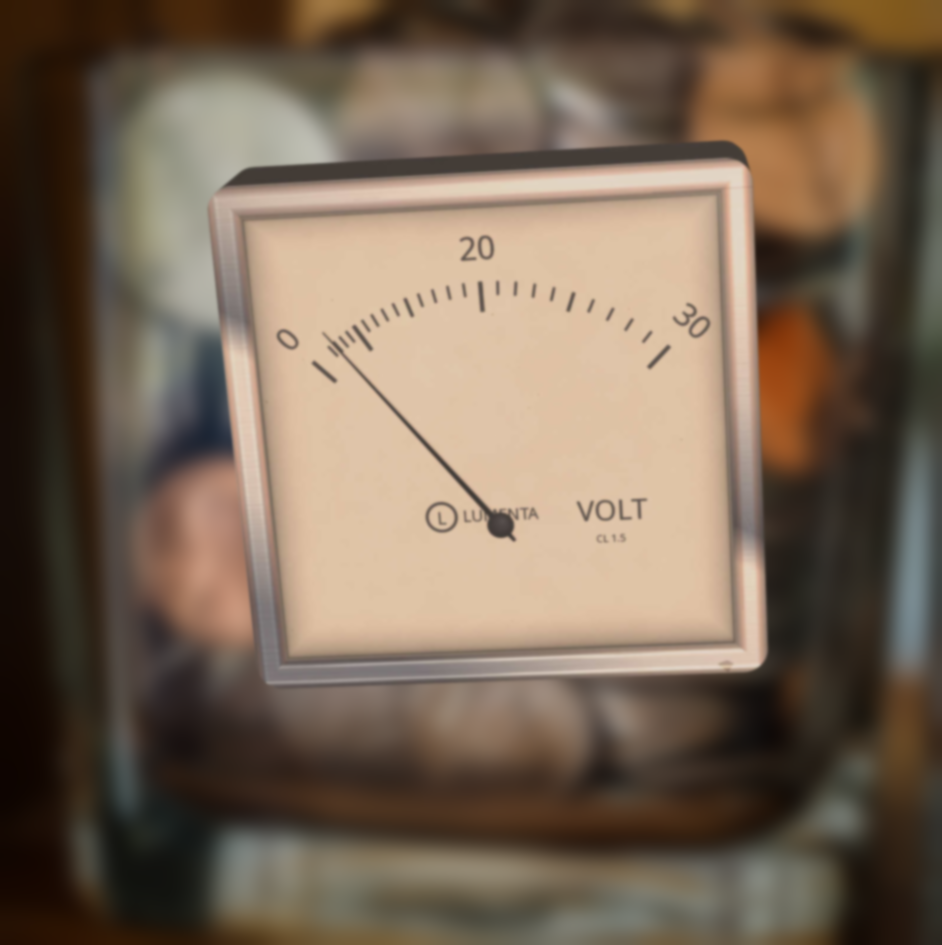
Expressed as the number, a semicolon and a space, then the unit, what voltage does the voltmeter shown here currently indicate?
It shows 7; V
